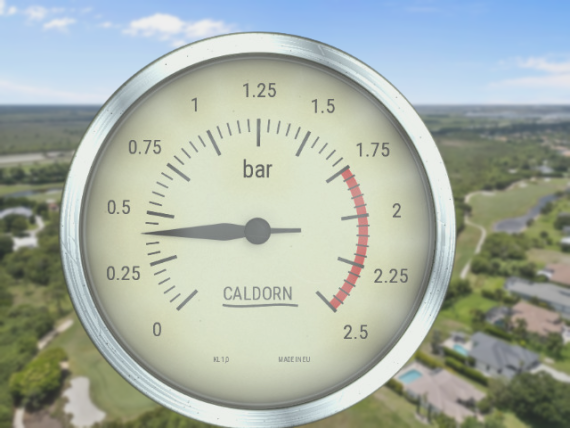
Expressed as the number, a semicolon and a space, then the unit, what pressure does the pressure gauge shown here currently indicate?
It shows 0.4; bar
